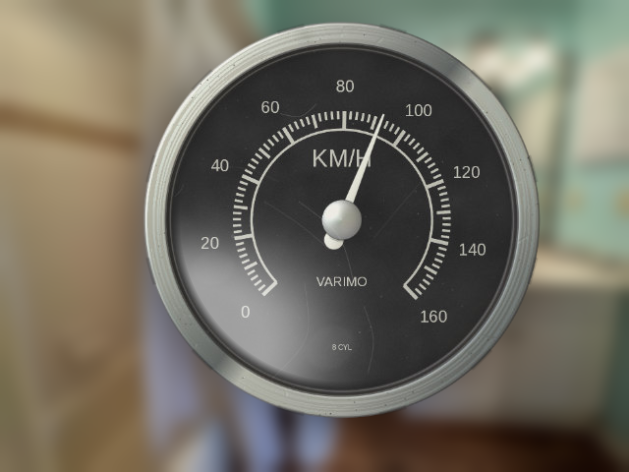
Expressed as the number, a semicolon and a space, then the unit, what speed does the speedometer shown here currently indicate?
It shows 92; km/h
